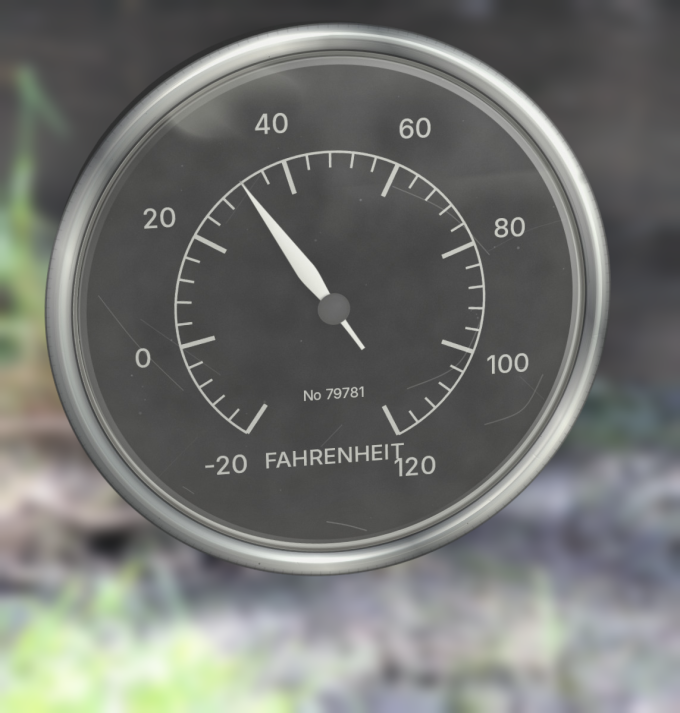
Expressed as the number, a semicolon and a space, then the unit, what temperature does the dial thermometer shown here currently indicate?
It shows 32; °F
